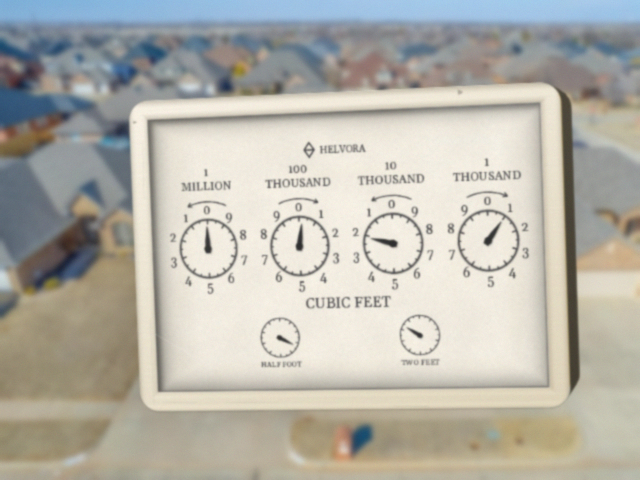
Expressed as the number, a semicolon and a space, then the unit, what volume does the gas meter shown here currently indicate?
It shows 2100; ft³
